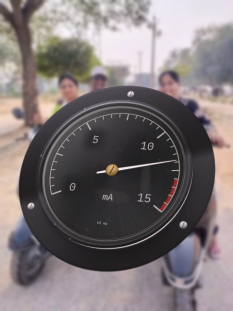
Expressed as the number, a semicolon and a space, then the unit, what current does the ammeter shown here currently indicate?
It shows 12; mA
